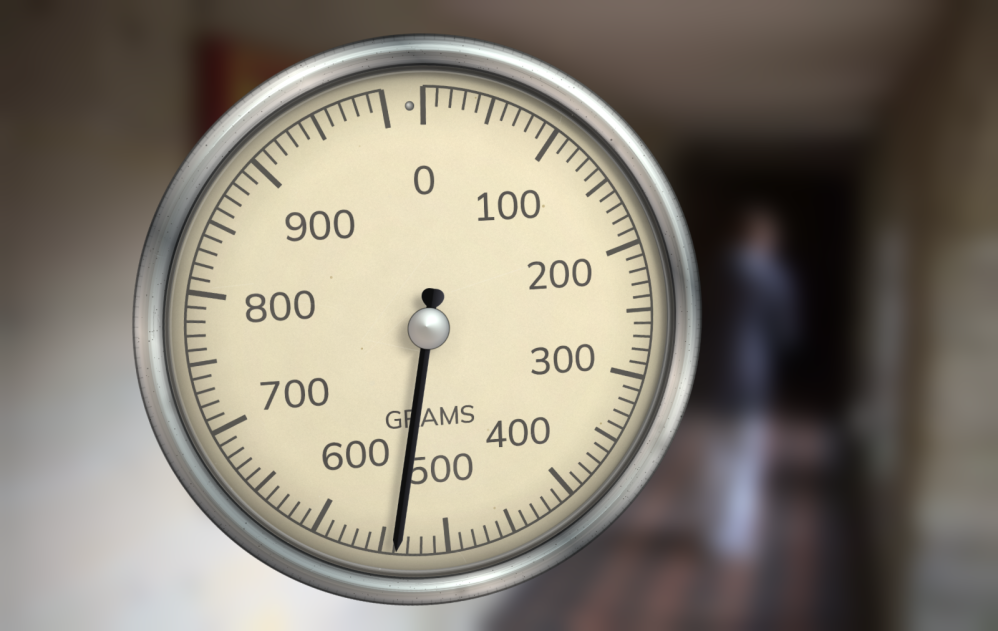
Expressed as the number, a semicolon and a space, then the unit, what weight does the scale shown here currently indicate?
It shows 540; g
